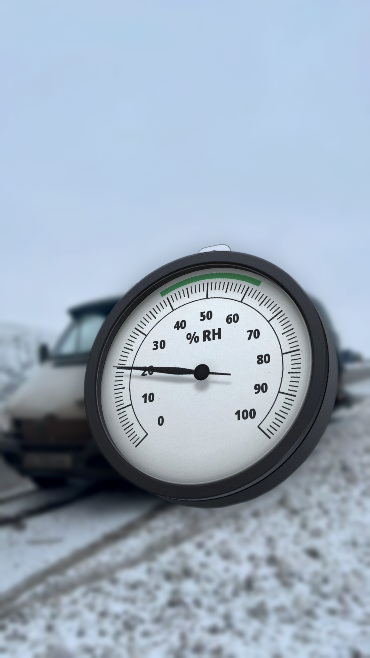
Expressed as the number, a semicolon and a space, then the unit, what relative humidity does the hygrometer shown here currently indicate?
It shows 20; %
